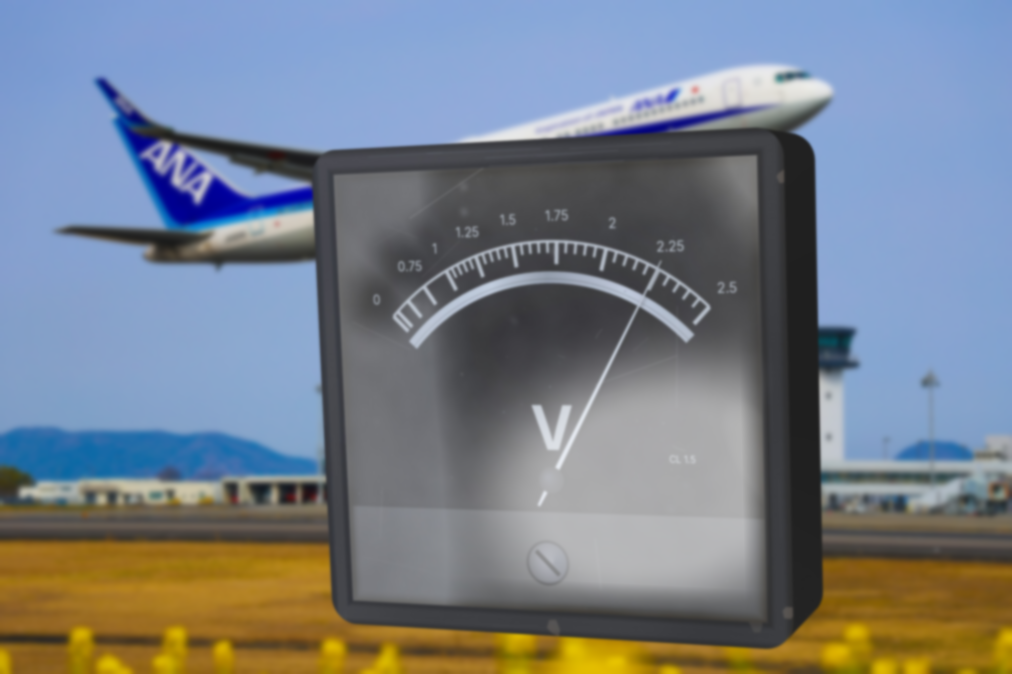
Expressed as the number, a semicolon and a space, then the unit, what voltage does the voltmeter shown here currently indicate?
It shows 2.25; V
